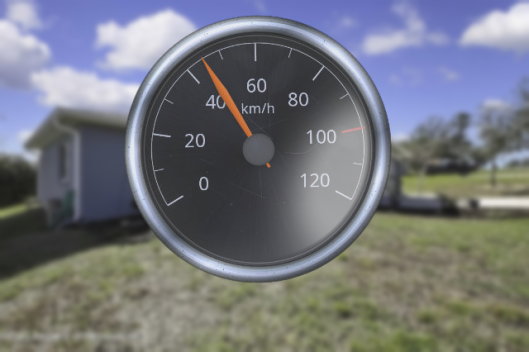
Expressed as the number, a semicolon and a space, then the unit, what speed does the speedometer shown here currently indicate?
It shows 45; km/h
